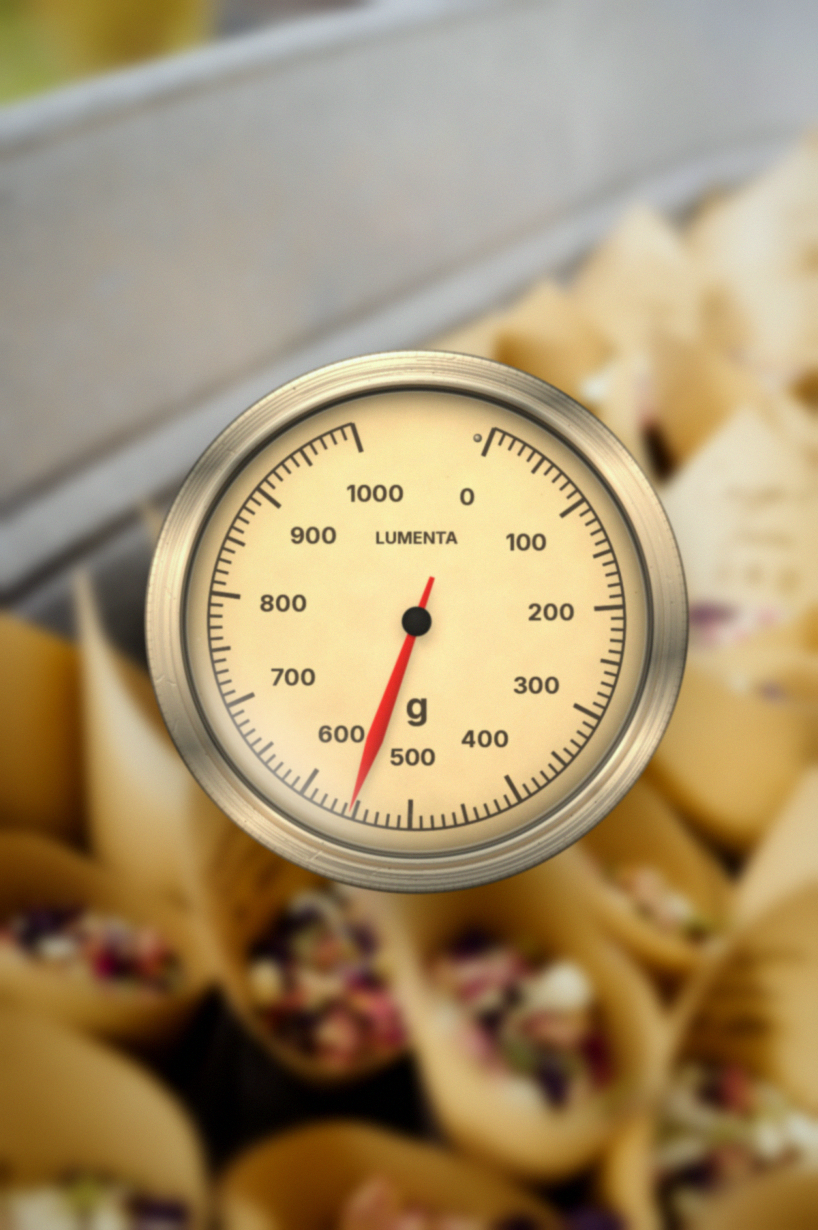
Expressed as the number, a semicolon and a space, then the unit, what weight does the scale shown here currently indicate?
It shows 555; g
